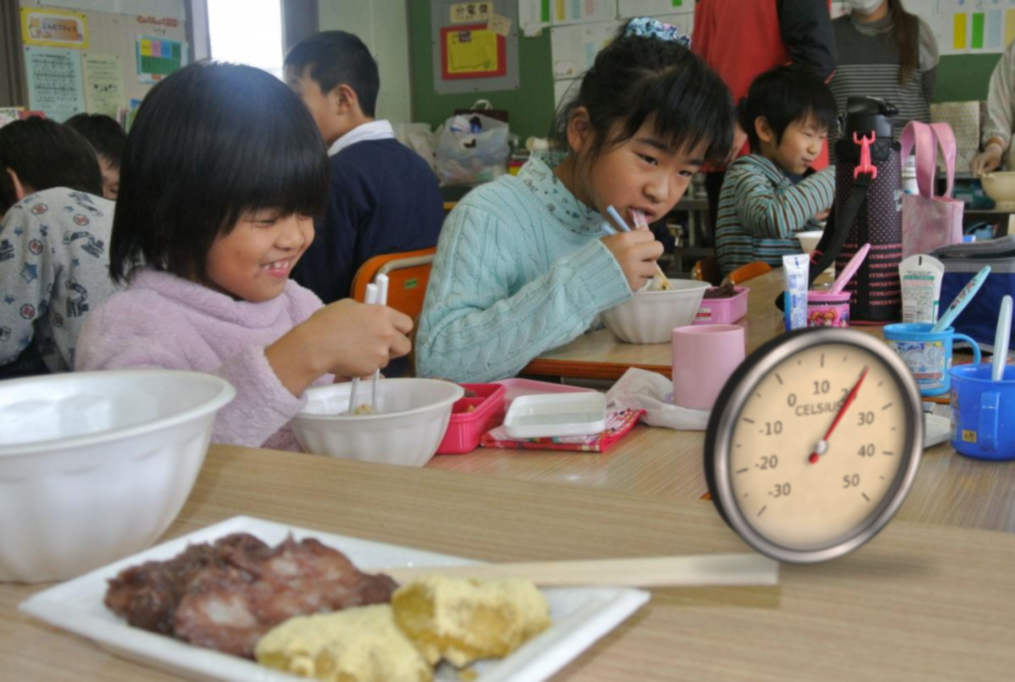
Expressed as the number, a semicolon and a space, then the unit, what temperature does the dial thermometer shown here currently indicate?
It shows 20; °C
